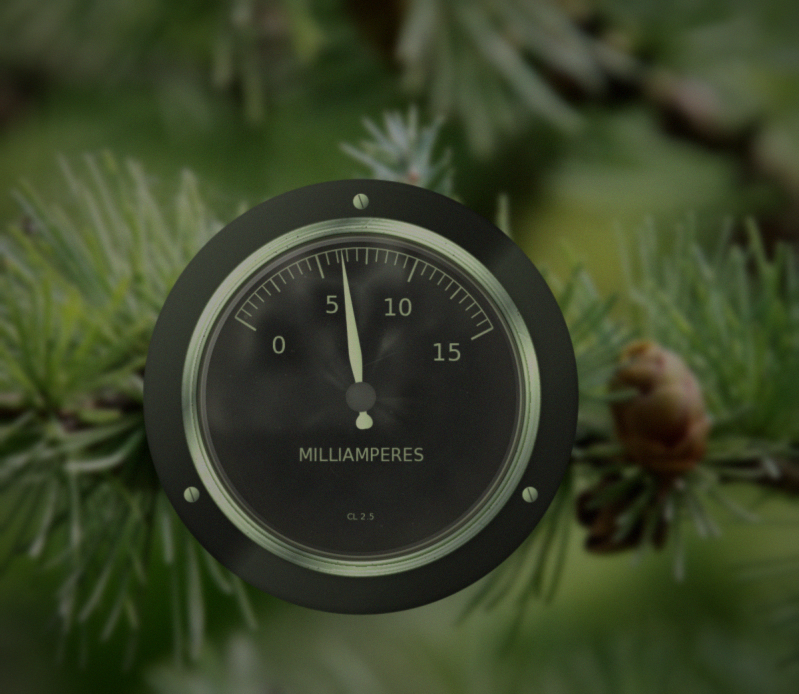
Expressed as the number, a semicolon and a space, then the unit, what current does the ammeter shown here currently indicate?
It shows 6.25; mA
